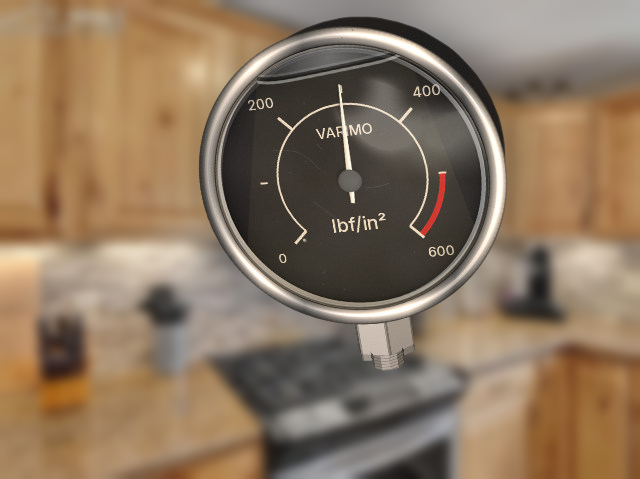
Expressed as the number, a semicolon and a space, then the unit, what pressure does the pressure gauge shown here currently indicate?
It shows 300; psi
